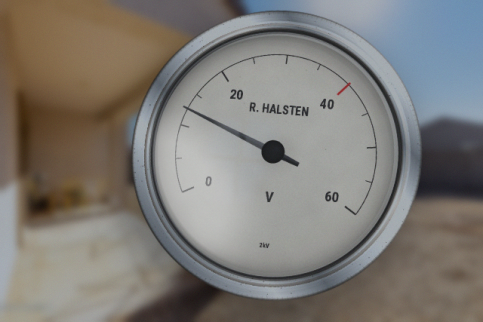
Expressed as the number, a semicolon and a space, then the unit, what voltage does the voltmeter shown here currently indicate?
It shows 12.5; V
